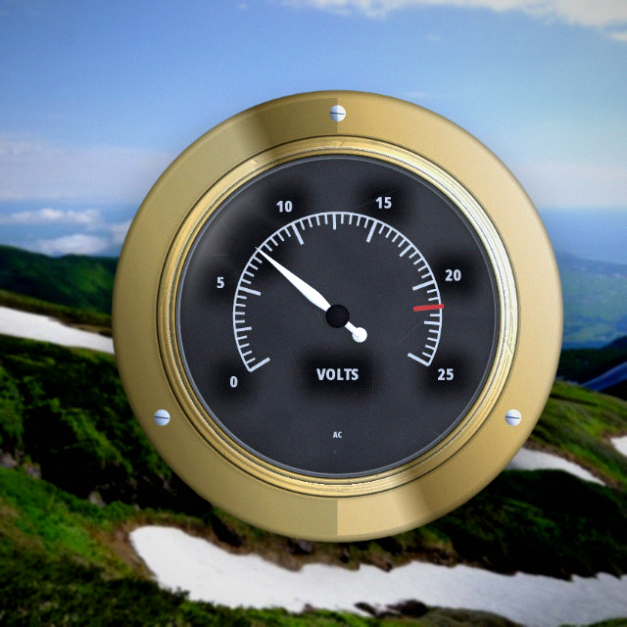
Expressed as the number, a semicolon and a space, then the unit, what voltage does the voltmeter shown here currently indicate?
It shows 7.5; V
